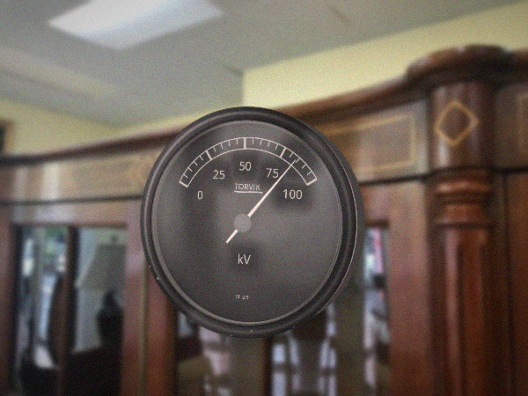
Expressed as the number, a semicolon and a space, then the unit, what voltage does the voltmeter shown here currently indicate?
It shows 85; kV
